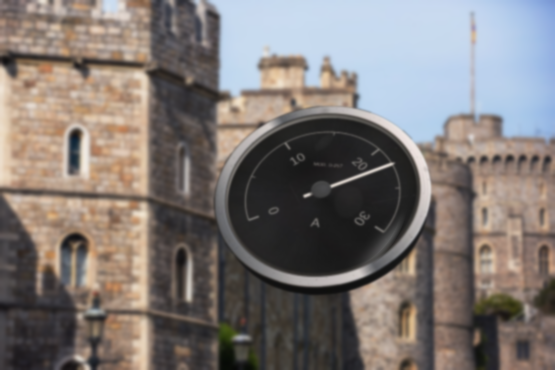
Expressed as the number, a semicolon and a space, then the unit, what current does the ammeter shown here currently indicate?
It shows 22.5; A
